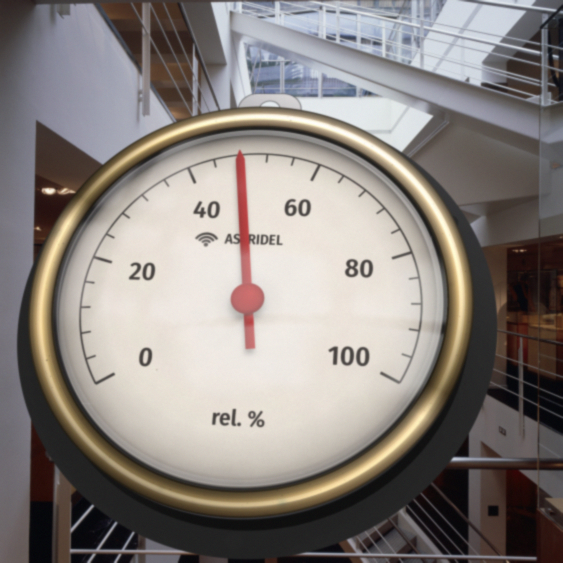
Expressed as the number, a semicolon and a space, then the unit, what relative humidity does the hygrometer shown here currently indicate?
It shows 48; %
